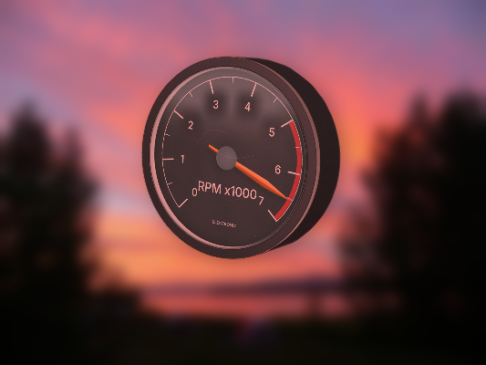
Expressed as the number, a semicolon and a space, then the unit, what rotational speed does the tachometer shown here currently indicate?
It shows 6500; rpm
